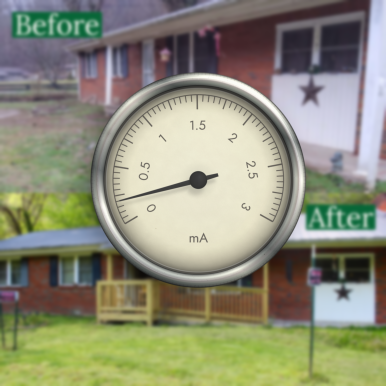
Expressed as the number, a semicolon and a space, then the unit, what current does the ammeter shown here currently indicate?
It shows 0.2; mA
